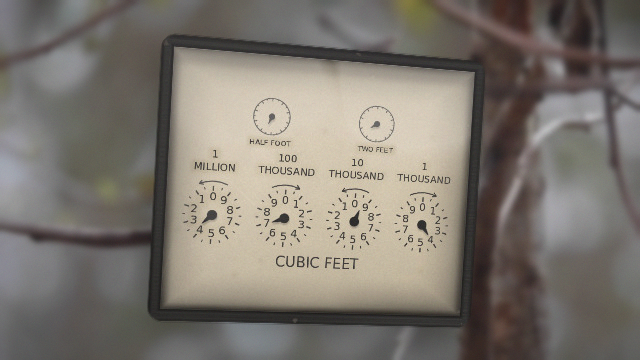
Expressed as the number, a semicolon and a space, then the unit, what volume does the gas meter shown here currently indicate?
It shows 369400; ft³
